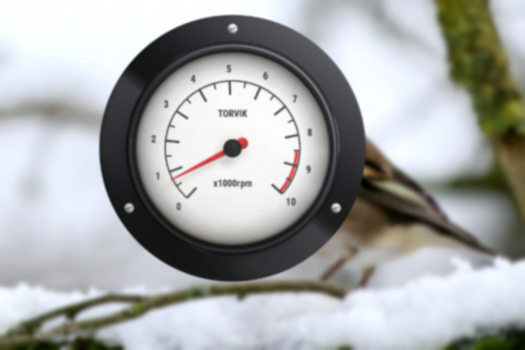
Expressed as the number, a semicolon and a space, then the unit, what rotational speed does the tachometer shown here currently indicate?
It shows 750; rpm
